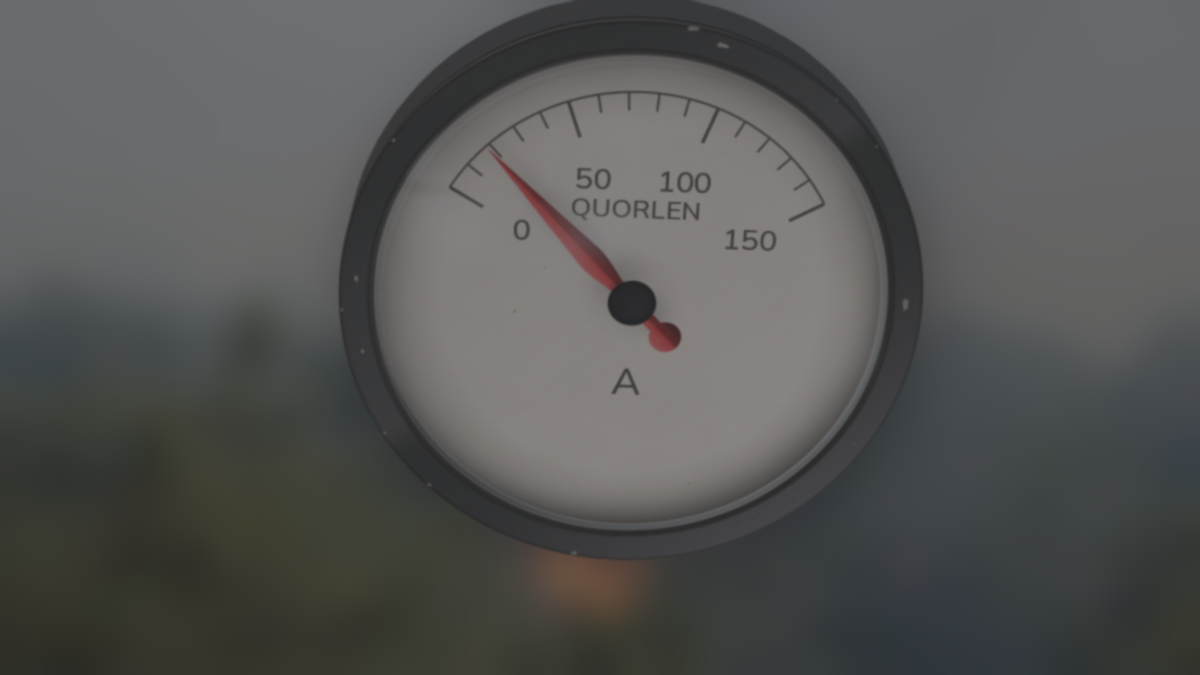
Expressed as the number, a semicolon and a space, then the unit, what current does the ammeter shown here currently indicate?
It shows 20; A
